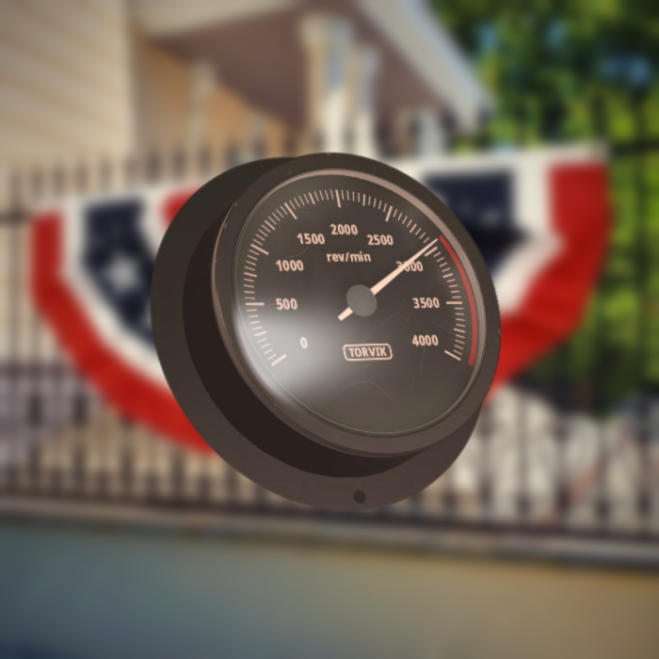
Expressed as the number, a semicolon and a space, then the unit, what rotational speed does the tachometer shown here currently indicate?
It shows 2950; rpm
